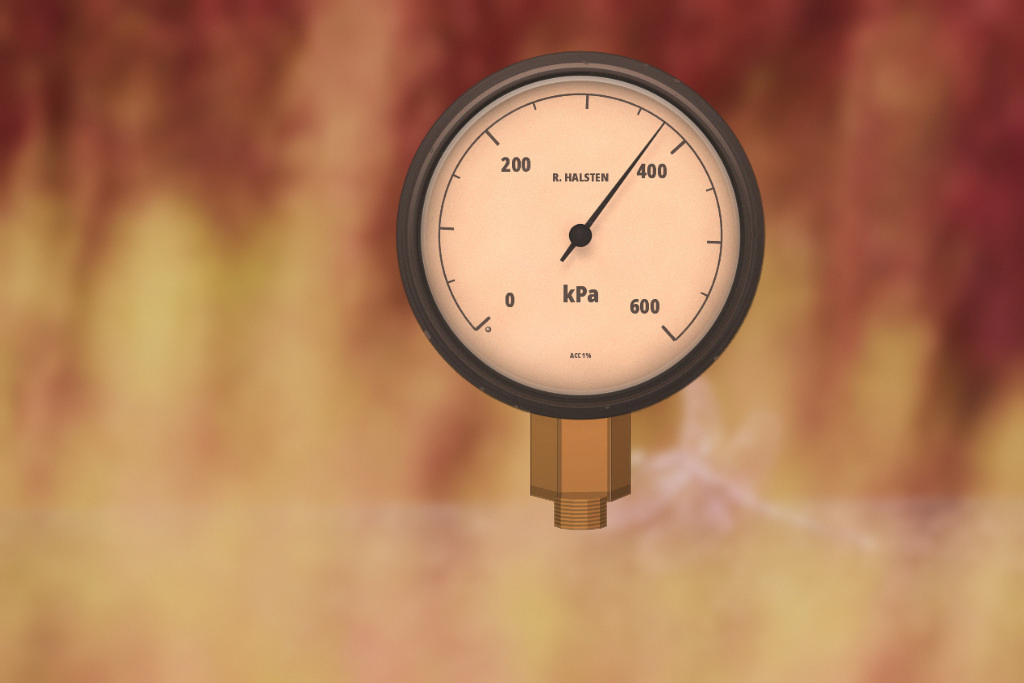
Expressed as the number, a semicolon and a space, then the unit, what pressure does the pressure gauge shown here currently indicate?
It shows 375; kPa
